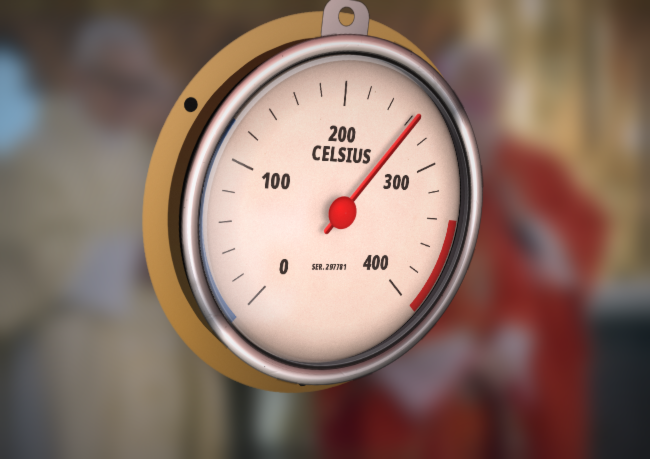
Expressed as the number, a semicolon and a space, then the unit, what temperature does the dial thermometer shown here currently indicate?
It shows 260; °C
